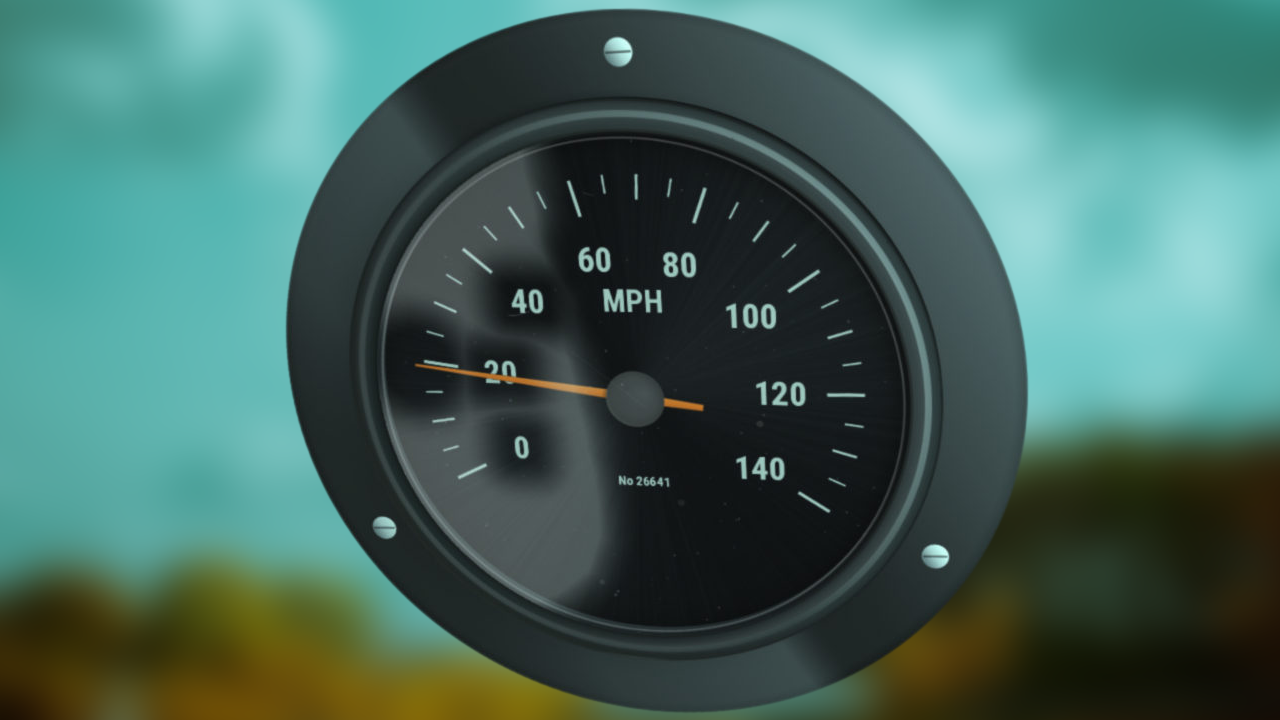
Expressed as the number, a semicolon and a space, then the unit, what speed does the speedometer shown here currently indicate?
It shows 20; mph
